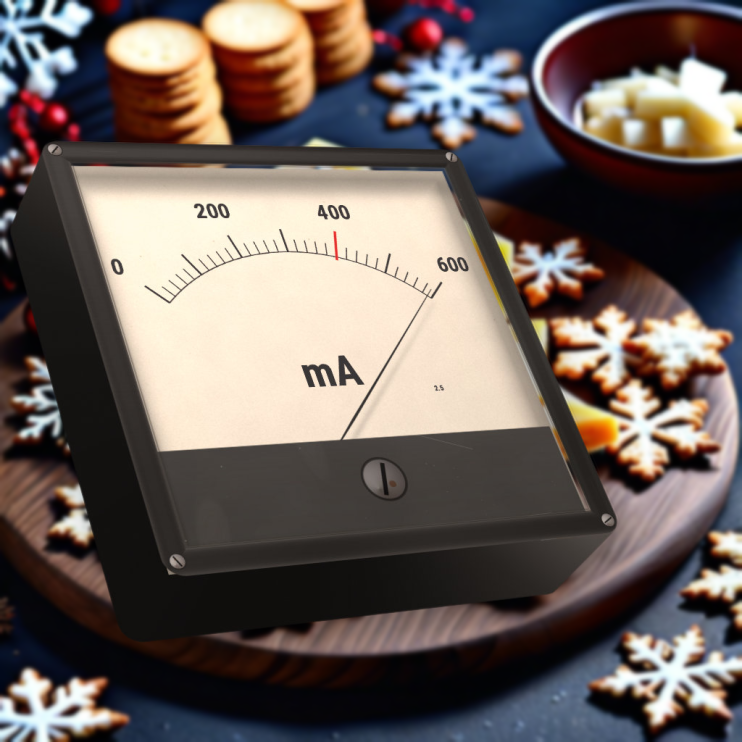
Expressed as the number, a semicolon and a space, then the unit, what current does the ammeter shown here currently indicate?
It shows 590; mA
